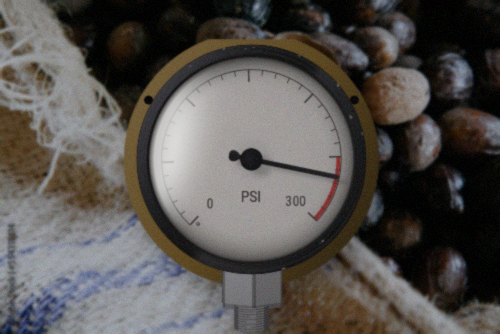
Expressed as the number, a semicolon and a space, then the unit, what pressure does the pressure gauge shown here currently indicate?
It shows 265; psi
